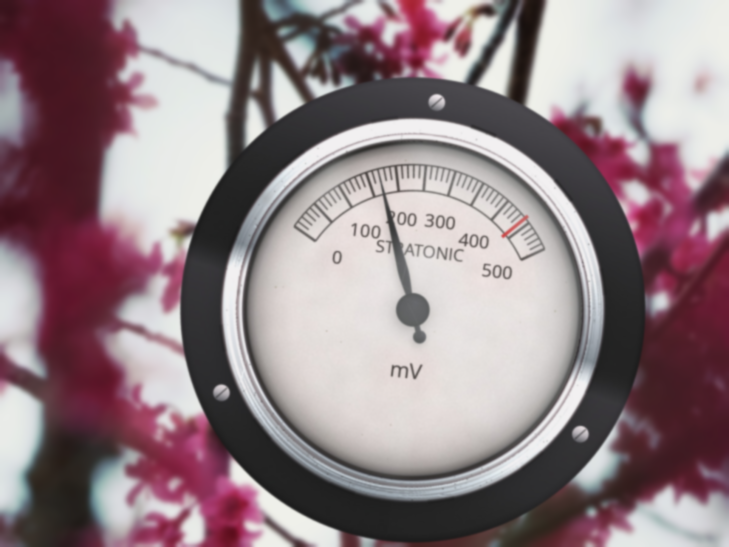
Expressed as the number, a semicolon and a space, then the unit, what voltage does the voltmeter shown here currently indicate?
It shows 170; mV
